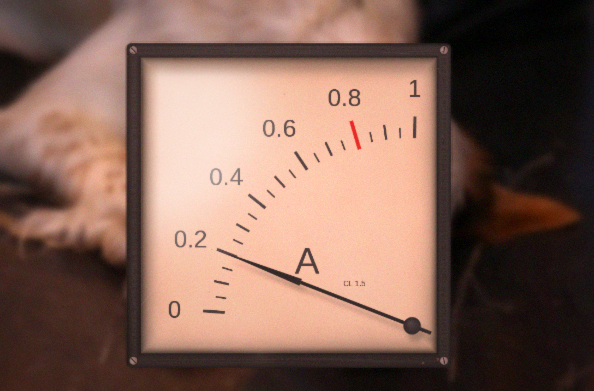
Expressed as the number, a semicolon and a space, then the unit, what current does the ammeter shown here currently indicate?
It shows 0.2; A
